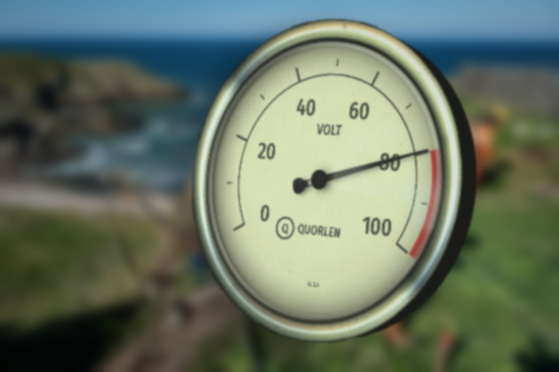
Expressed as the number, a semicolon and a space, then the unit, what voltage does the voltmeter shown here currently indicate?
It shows 80; V
